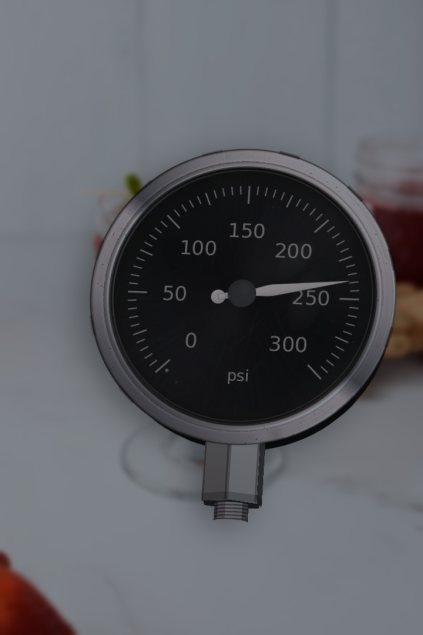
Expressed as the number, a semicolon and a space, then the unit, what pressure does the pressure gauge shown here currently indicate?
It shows 240; psi
